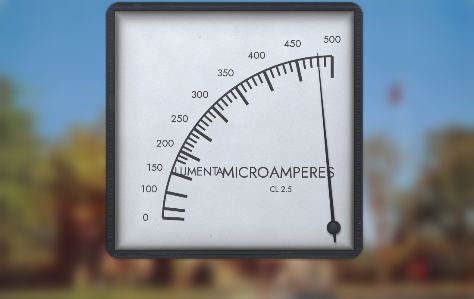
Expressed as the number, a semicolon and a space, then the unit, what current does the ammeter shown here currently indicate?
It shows 480; µA
